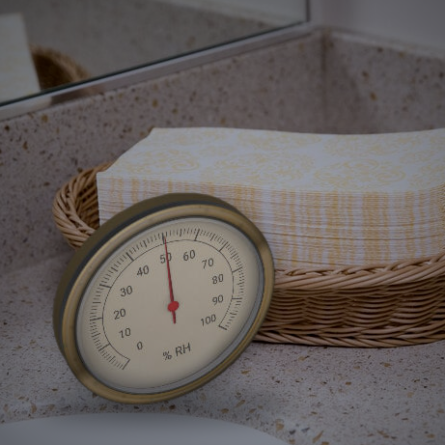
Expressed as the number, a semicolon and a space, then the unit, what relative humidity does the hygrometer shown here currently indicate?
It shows 50; %
